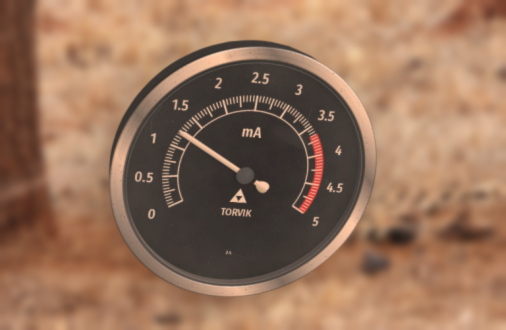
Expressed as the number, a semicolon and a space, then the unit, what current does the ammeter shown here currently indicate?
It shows 1.25; mA
